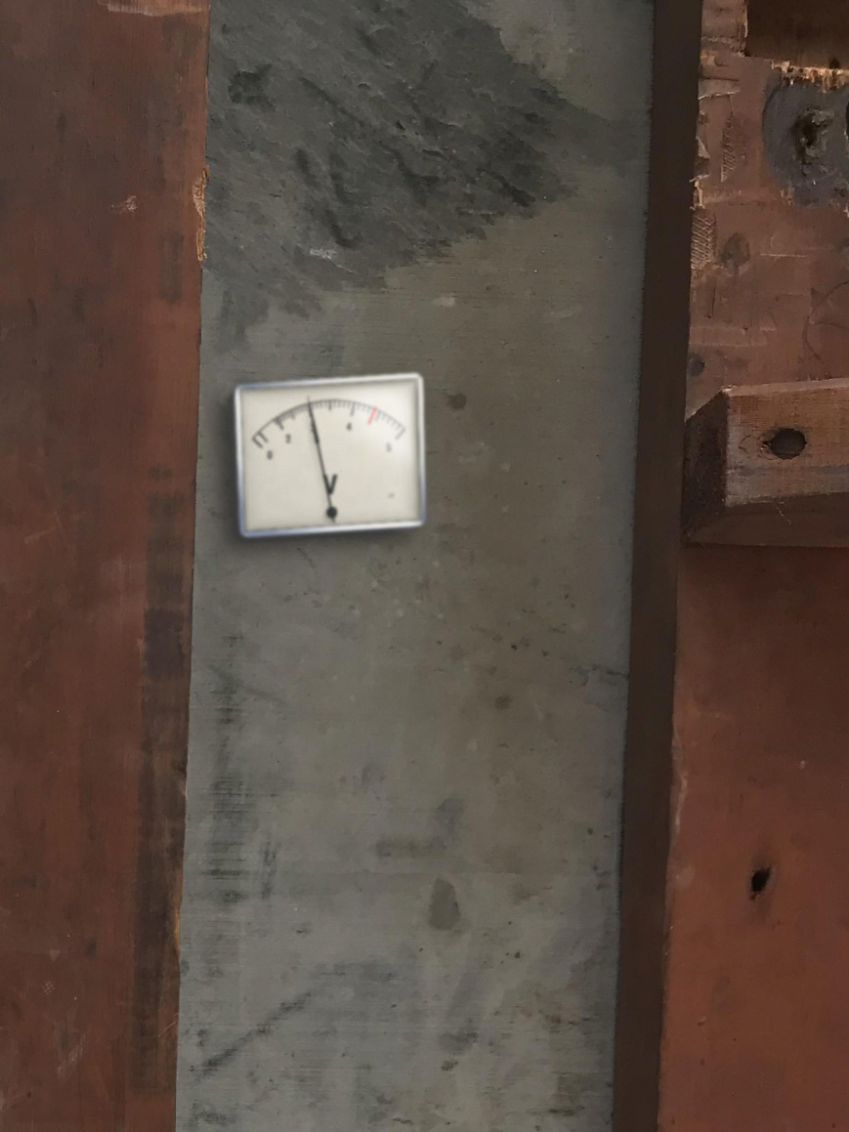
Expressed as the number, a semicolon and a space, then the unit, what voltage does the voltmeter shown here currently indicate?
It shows 3; V
